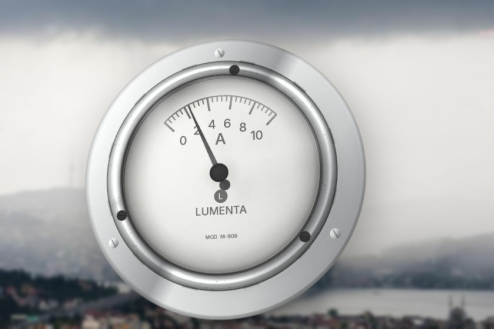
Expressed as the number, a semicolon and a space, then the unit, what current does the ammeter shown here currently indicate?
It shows 2.4; A
